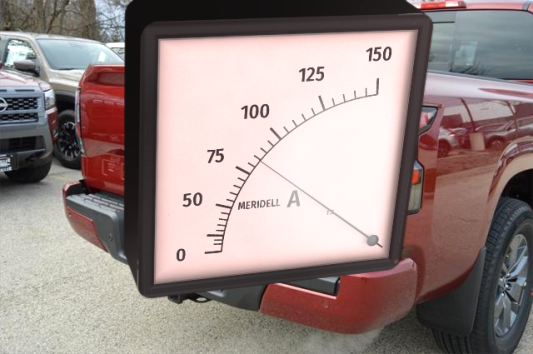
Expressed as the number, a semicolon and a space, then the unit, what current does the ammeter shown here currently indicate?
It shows 85; A
